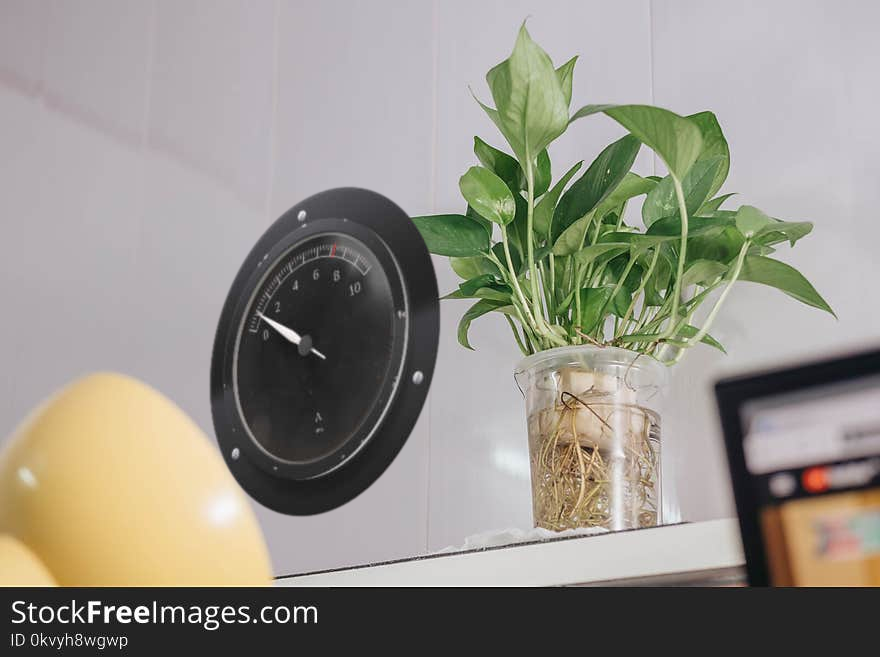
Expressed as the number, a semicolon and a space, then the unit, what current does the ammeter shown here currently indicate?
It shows 1; A
